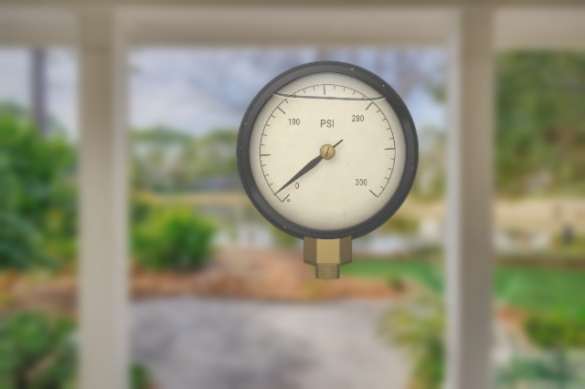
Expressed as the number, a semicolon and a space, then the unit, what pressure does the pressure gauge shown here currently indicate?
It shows 10; psi
